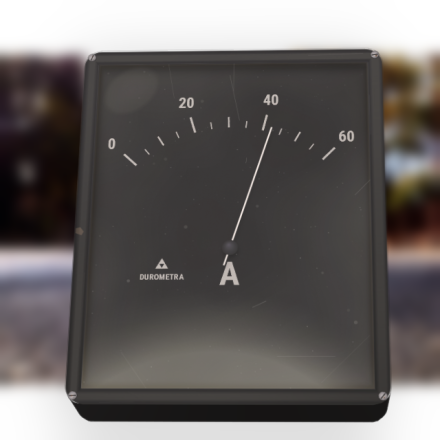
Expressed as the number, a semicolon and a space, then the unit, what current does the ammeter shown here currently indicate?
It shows 42.5; A
